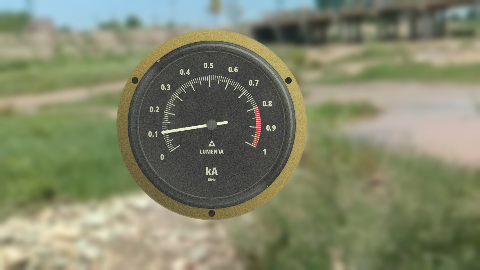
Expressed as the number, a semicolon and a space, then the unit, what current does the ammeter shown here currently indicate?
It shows 0.1; kA
